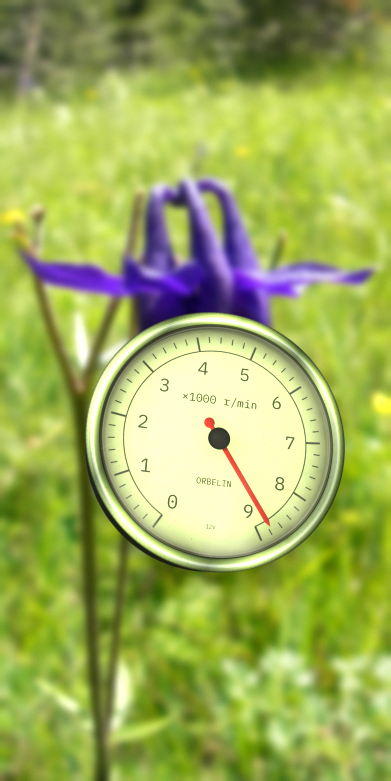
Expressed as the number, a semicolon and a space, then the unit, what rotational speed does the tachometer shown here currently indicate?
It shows 8800; rpm
